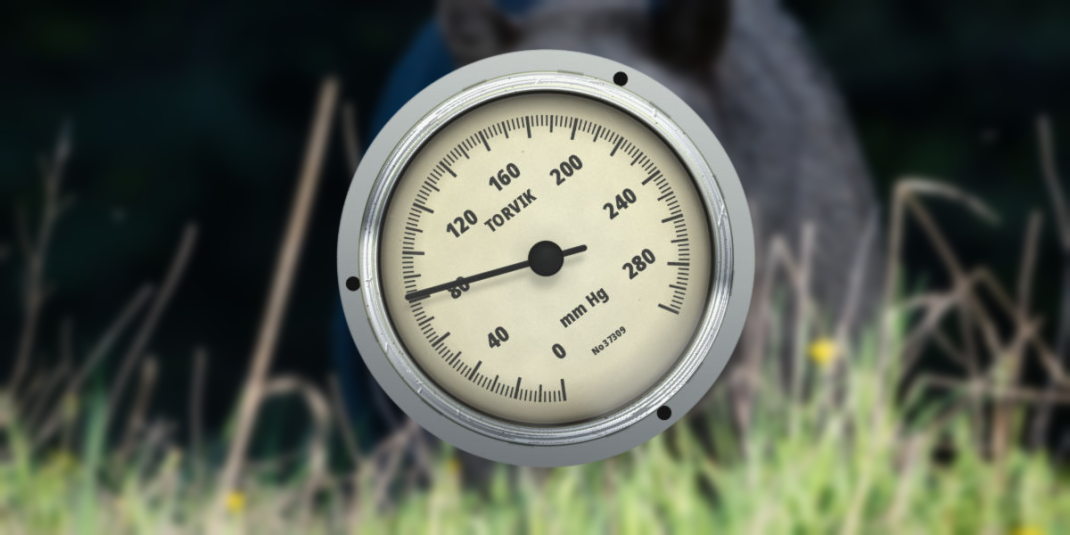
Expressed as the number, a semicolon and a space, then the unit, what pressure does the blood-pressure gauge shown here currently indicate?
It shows 82; mmHg
